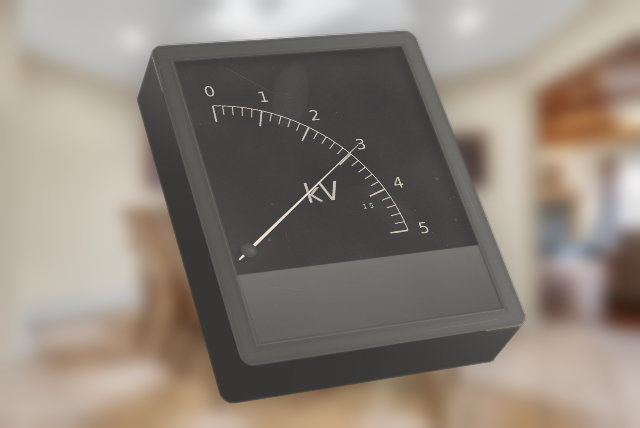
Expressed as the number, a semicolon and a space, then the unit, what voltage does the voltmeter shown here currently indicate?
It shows 3; kV
